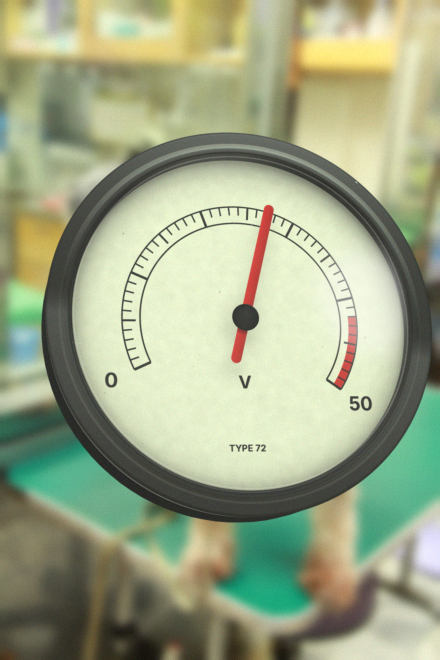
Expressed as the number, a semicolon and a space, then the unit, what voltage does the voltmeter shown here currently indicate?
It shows 27; V
